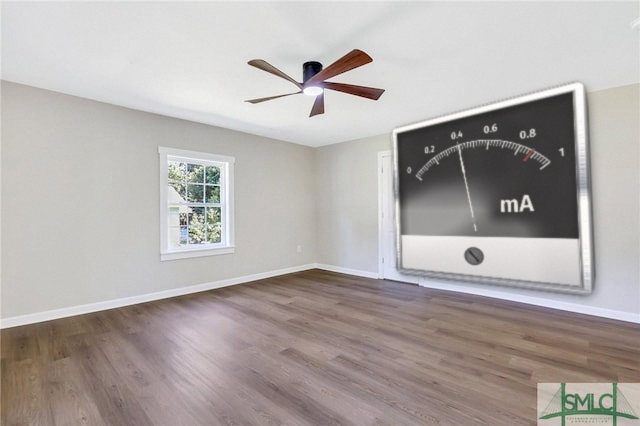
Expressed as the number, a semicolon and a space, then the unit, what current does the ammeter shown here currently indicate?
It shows 0.4; mA
